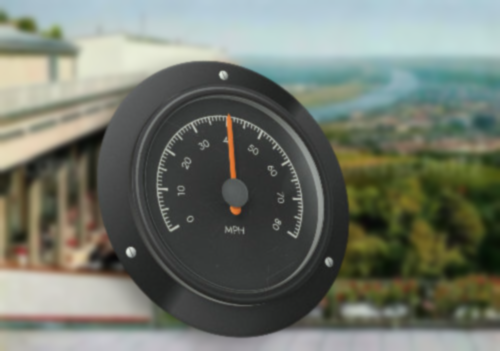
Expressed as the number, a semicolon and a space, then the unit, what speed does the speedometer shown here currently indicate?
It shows 40; mph
